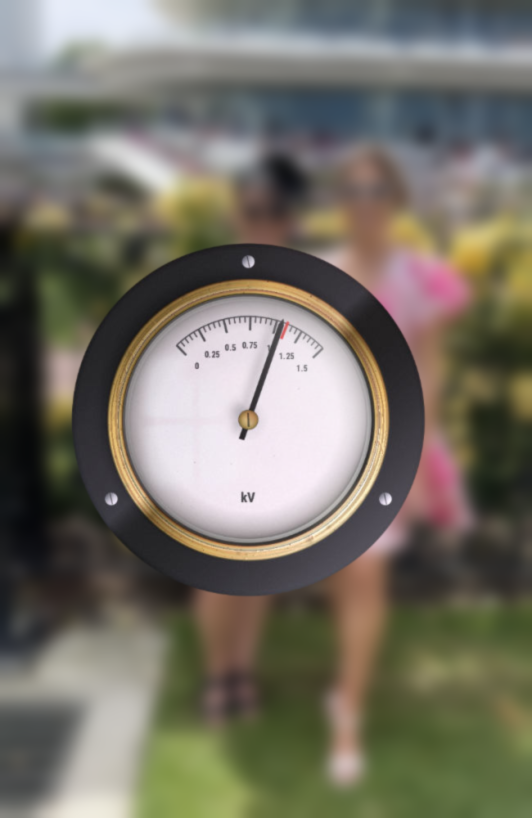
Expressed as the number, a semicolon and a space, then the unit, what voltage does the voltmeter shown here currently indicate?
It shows 1.05; kV
